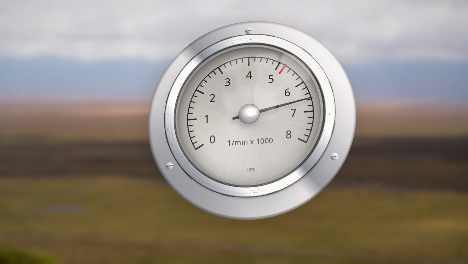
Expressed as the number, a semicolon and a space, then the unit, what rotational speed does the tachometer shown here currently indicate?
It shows 6600; rpm
